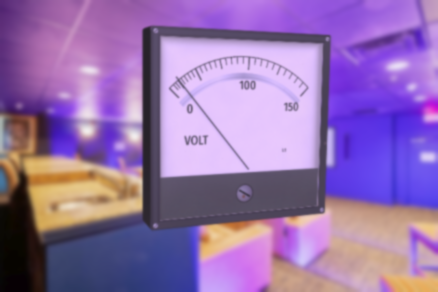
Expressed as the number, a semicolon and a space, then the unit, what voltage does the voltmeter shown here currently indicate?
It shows 25; V
